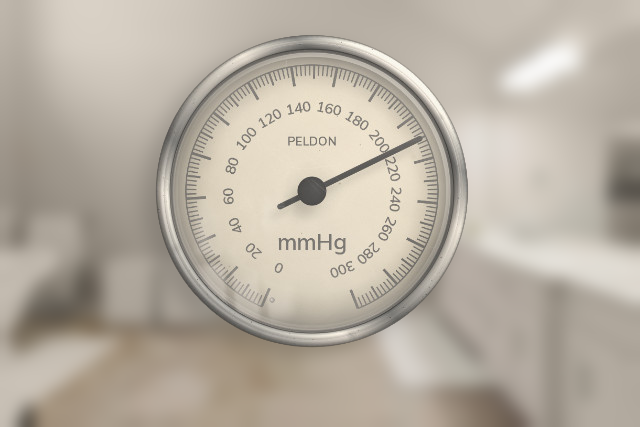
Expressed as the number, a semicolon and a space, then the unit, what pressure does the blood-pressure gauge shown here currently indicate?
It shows 210; mmHg
